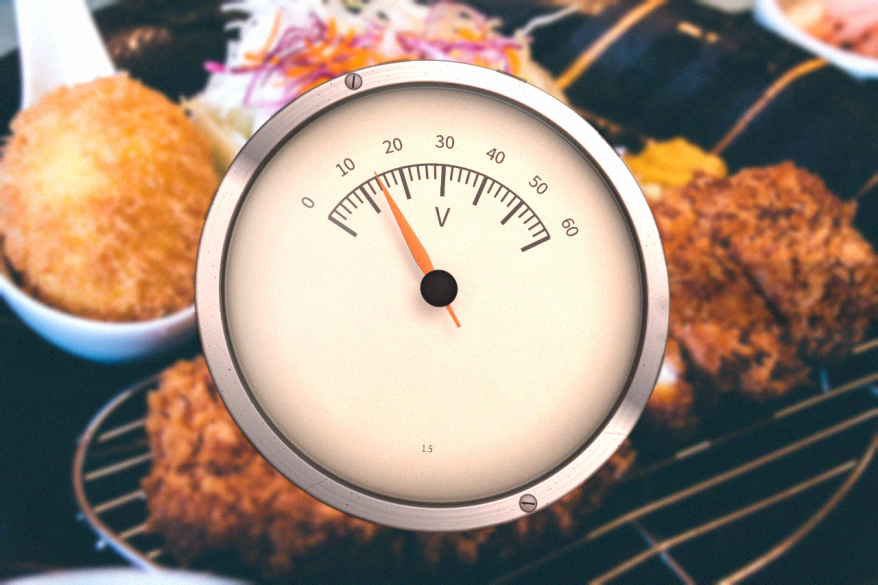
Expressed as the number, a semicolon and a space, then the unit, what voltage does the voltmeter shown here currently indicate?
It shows 14; V
